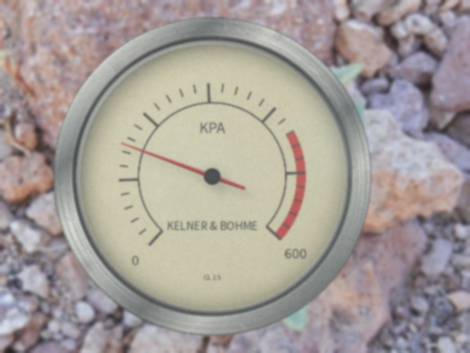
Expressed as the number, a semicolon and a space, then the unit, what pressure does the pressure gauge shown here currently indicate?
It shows 150; kPa
